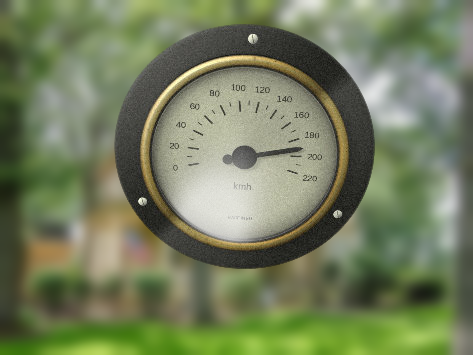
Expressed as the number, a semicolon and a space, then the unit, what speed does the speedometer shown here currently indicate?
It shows 190; km/h
